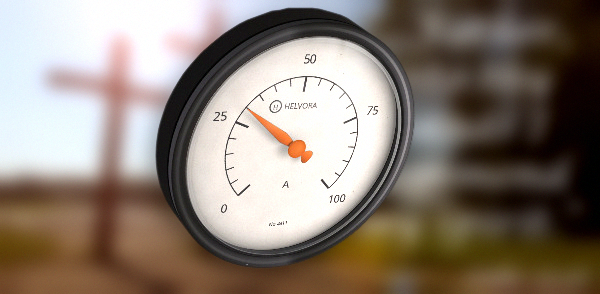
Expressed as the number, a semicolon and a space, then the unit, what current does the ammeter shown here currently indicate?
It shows 30; A
